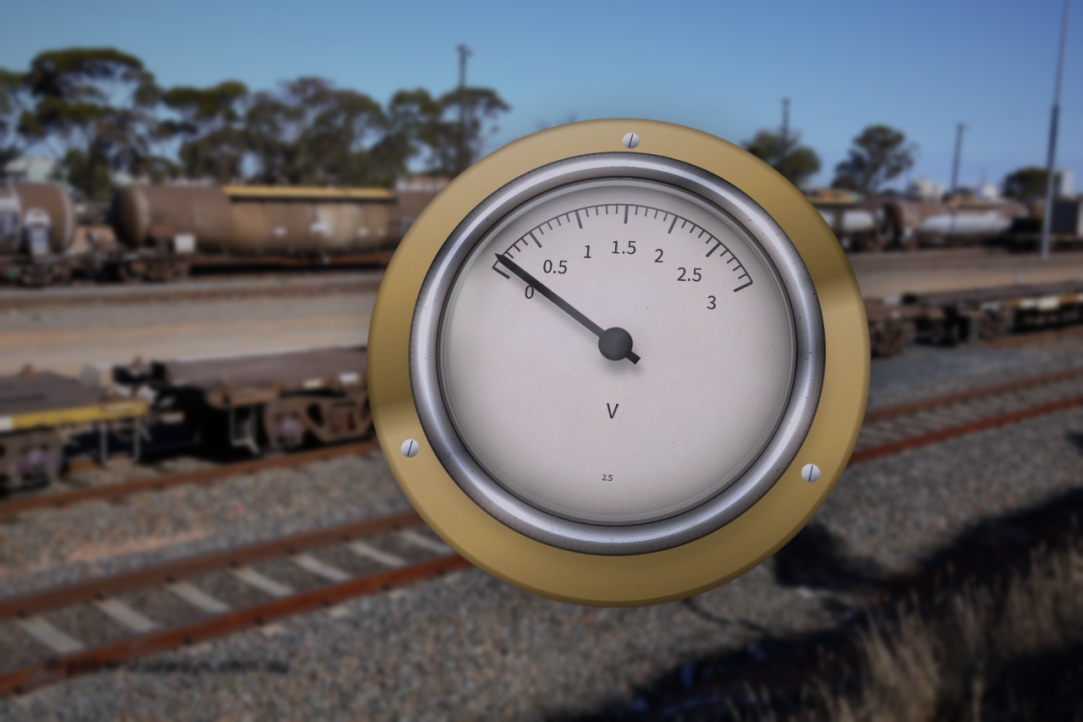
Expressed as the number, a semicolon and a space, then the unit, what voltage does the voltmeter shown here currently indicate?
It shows 0.1; V
